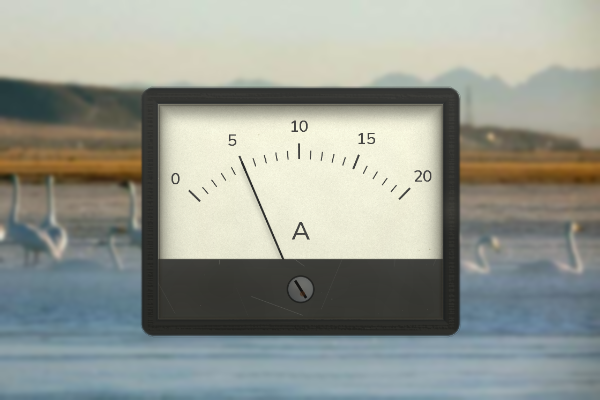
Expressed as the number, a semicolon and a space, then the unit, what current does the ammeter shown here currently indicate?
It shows 5; A
